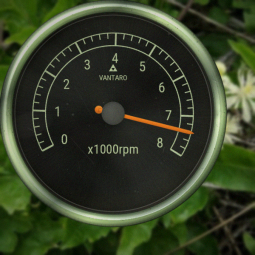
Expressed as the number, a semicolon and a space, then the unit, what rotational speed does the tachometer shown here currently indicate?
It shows 7400; rpm
